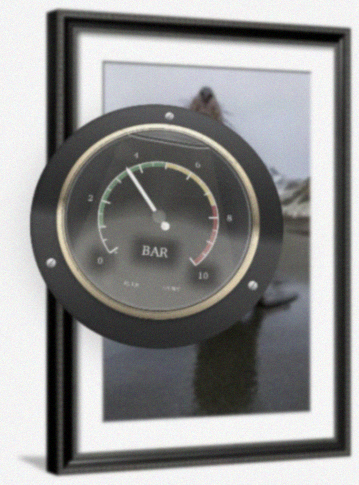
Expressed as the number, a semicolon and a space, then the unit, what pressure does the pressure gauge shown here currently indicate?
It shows 3.5; bar
